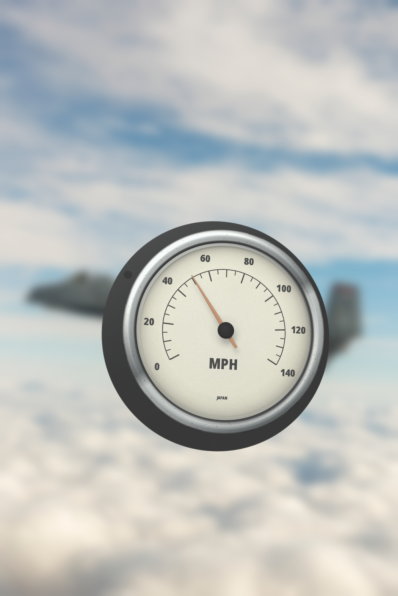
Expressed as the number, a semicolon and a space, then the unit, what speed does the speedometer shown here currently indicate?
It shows 50; mph
